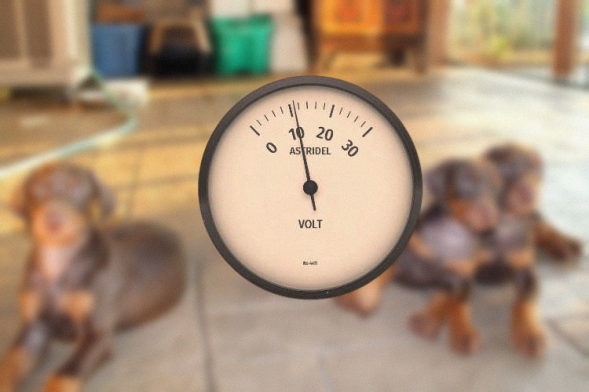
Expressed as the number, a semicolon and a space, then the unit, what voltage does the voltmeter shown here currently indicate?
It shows 11; V
